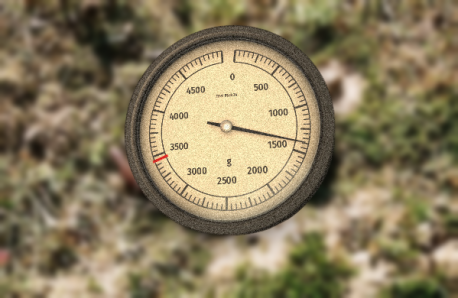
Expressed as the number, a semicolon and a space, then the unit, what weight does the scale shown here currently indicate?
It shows 1400; g
